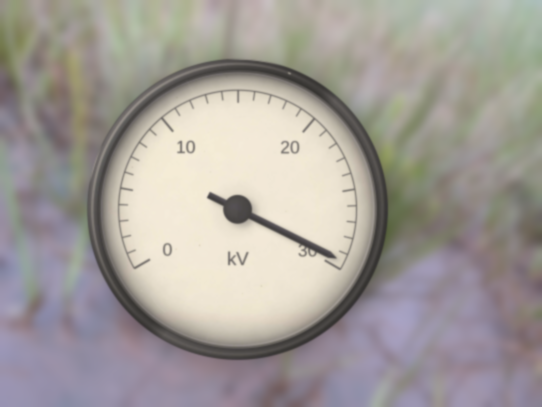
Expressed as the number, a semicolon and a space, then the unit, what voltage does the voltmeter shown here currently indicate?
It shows 29.5; kV
